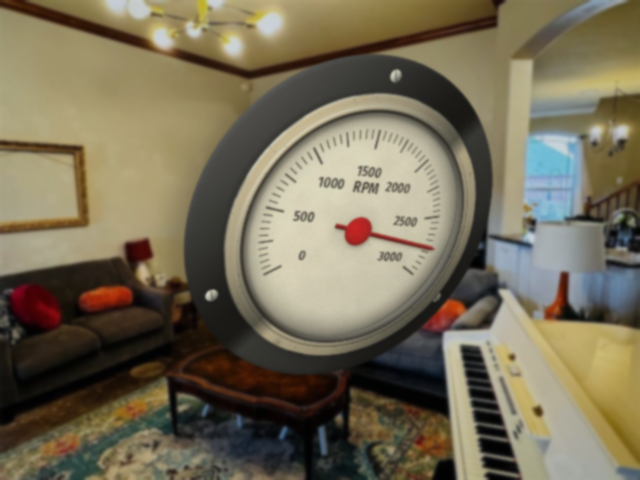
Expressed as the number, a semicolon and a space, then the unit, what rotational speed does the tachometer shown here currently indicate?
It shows 2750; rpm
